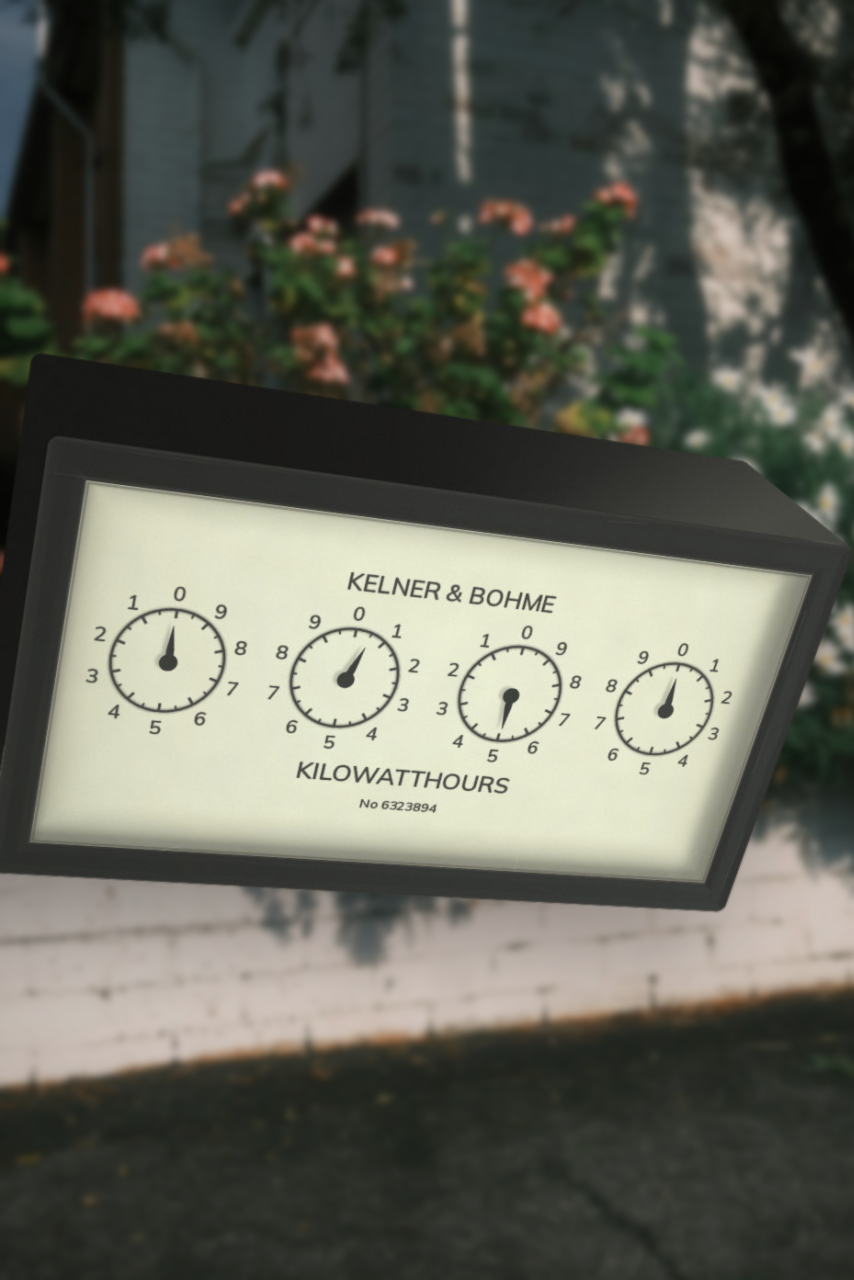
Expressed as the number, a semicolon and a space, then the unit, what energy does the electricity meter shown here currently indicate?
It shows 50; kWh
